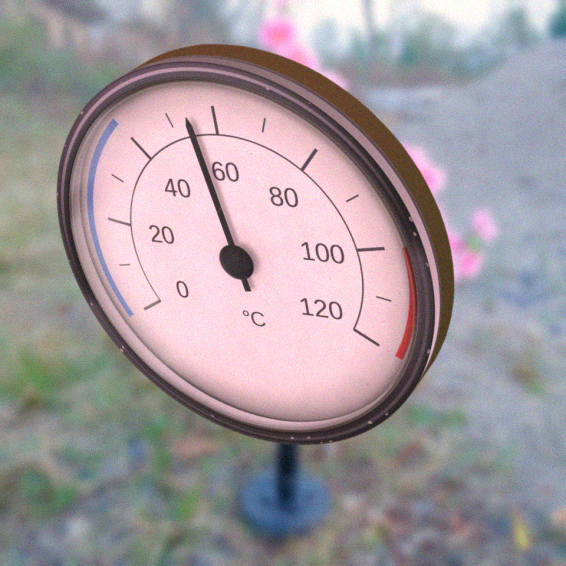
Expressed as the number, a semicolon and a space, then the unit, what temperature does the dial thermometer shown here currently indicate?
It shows 55; °C
